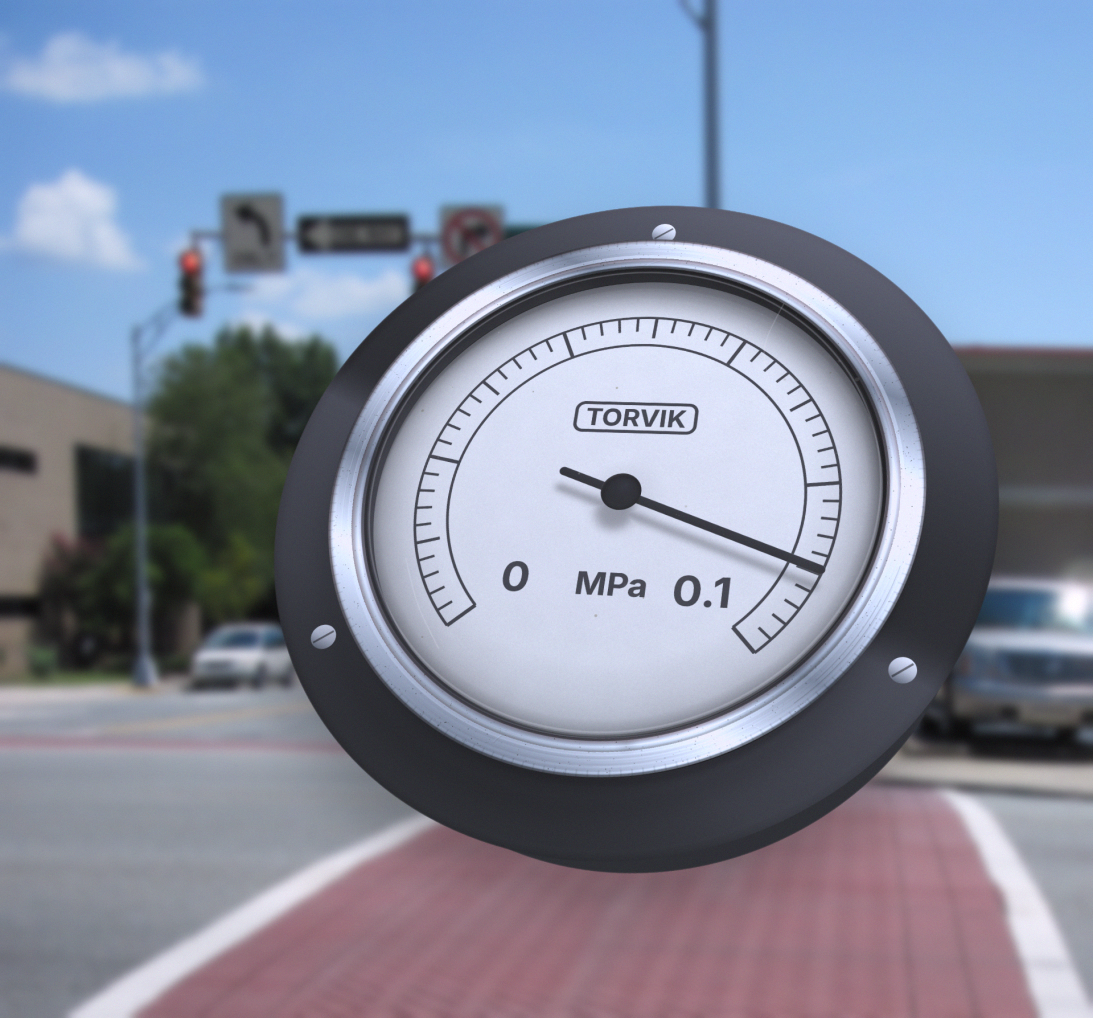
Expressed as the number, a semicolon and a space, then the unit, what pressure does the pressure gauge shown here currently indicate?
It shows 0.09; MPa
